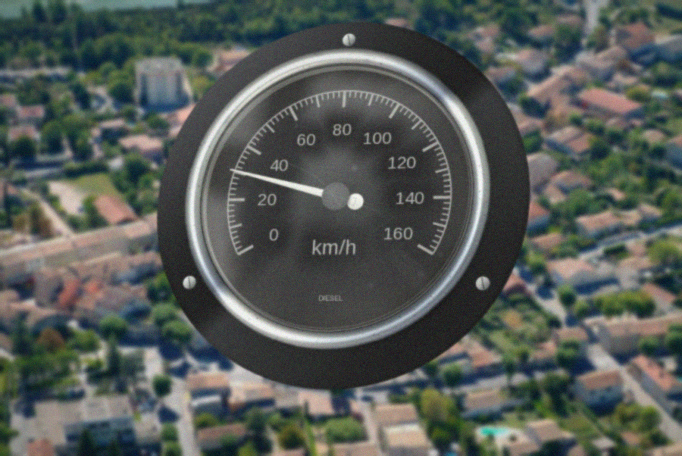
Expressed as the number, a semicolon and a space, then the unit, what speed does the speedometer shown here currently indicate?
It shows 30; km/h
